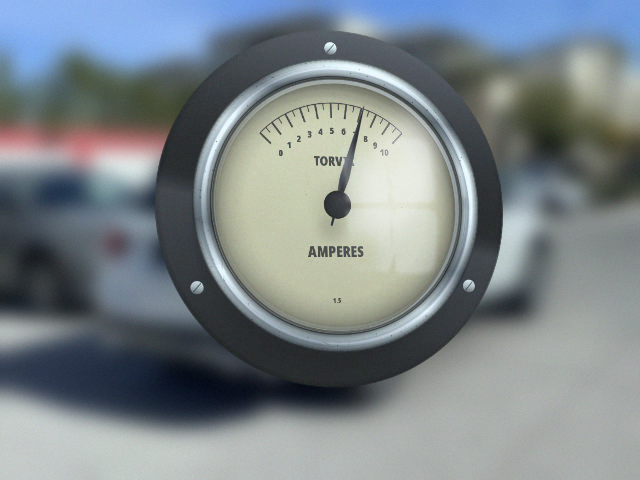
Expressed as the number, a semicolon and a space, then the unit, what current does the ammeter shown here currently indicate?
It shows 7; A
